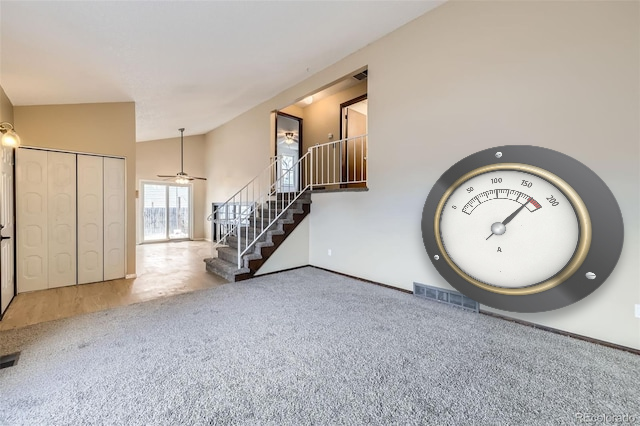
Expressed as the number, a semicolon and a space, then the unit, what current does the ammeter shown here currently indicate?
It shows 175; A
